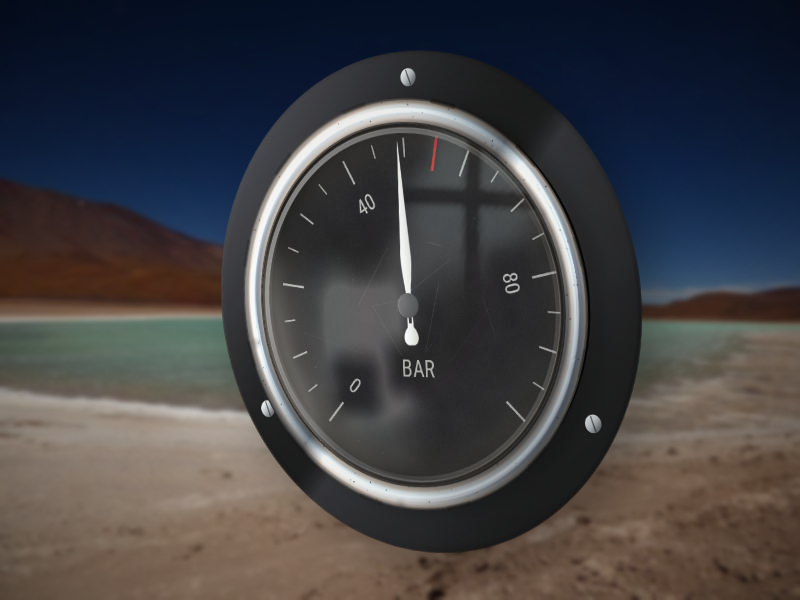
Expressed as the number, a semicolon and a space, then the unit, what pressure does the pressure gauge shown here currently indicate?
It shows 50; bar
